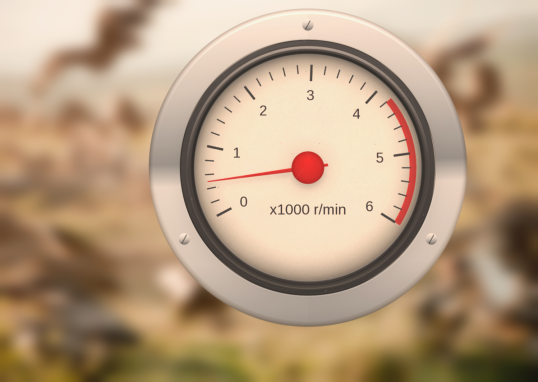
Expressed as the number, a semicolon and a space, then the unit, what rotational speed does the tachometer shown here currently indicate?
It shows 500; rpm
